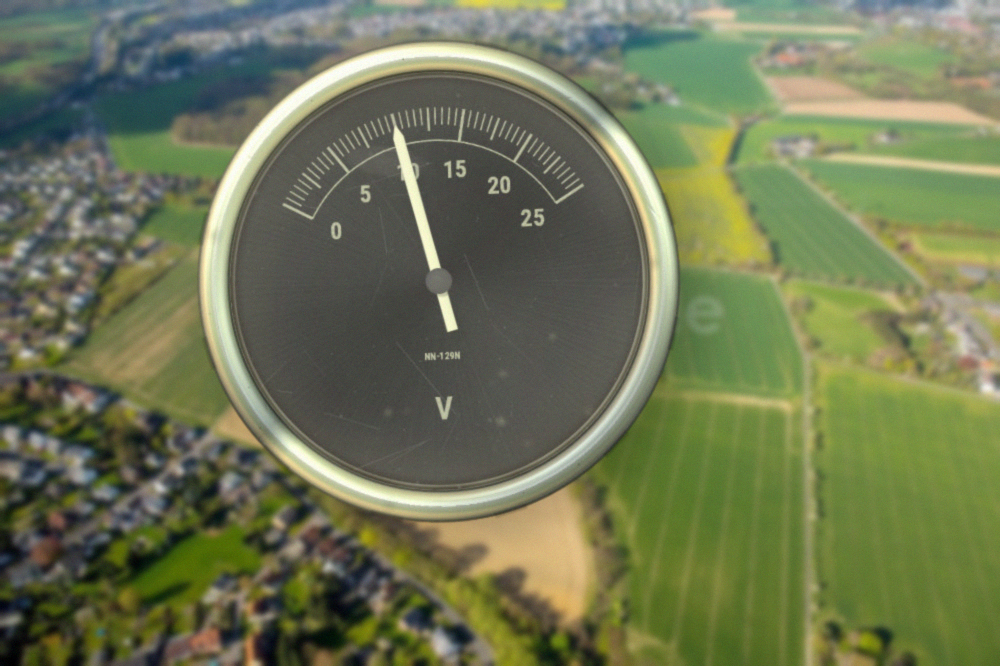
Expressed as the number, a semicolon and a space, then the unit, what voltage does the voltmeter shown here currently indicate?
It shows 10; V
